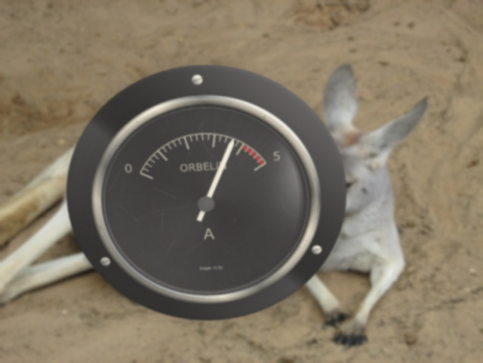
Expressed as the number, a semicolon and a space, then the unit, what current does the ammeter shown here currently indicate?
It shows 3.6; A
